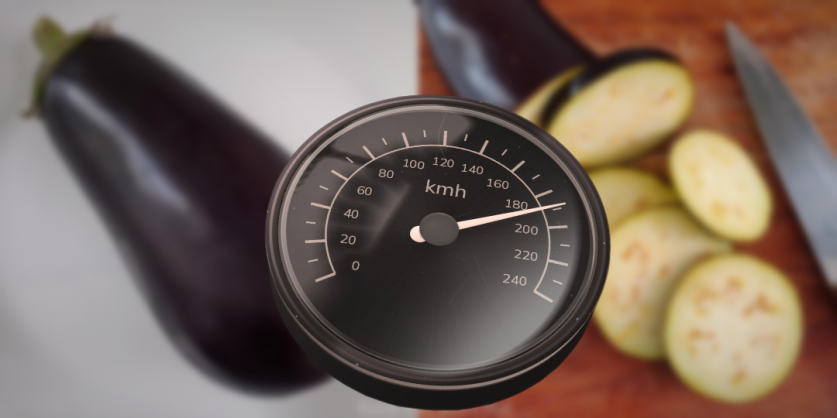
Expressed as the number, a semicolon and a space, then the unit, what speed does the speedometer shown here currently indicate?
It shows 190; km/h
